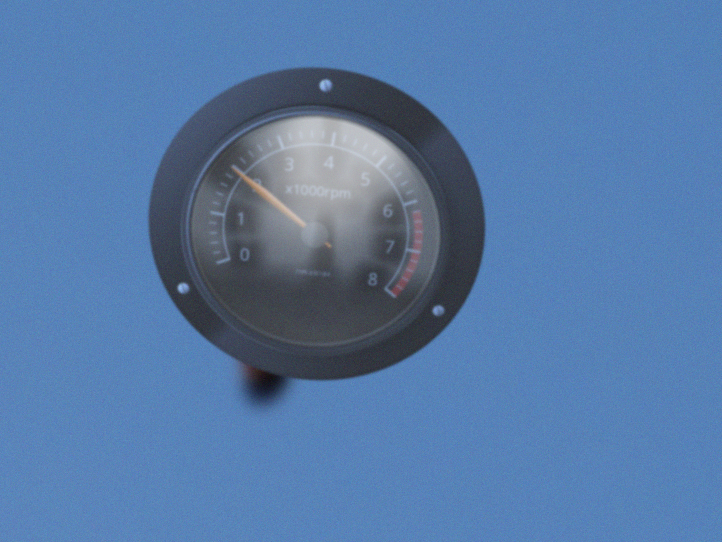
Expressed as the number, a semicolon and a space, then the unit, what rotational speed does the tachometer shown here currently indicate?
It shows 2000; rpm
